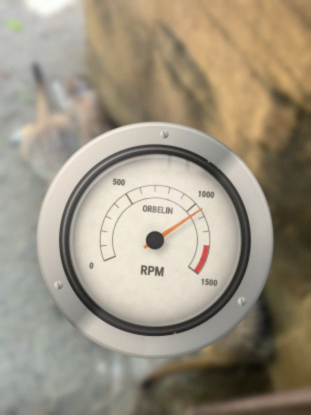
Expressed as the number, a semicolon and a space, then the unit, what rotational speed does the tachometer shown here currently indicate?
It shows 1050; rpm
